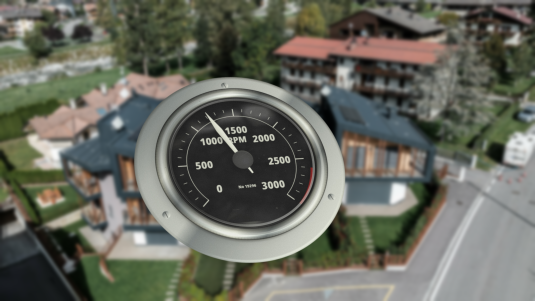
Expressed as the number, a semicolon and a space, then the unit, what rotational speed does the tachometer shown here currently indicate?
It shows 1200; rpm
